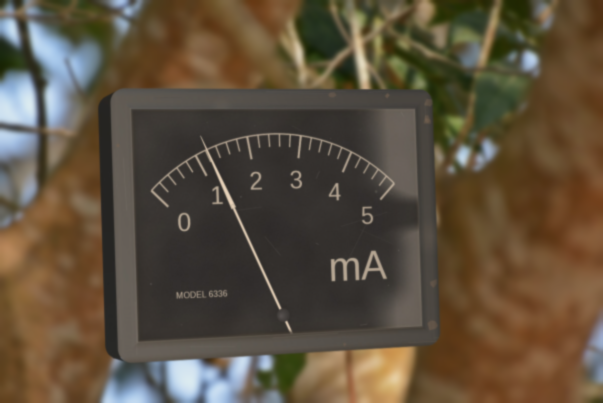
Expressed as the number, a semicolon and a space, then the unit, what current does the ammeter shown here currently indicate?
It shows 1.2; mA
